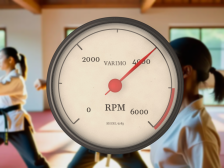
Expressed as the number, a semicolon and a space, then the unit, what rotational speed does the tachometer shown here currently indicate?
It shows 4000; rpm
